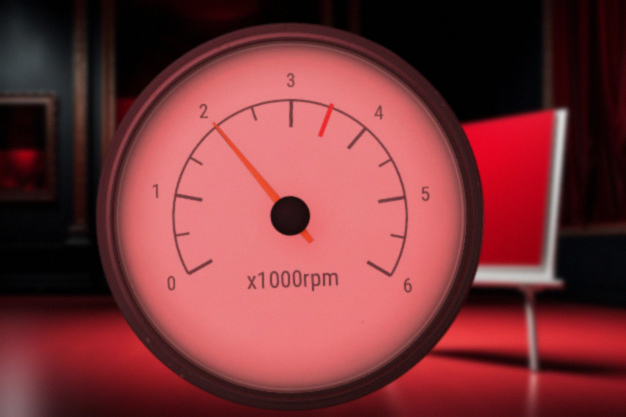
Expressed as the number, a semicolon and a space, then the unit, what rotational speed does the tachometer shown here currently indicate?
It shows 2000; rpm
